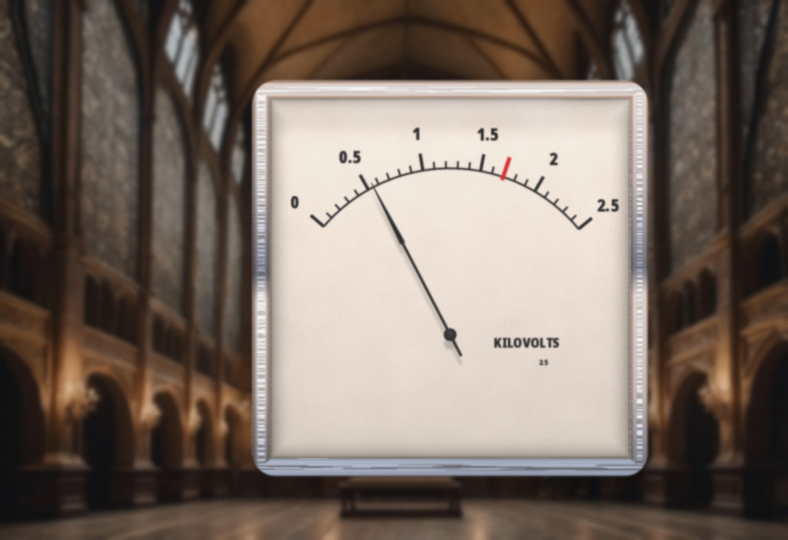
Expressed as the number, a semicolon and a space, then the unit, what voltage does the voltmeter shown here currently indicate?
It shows 0.55; kV
